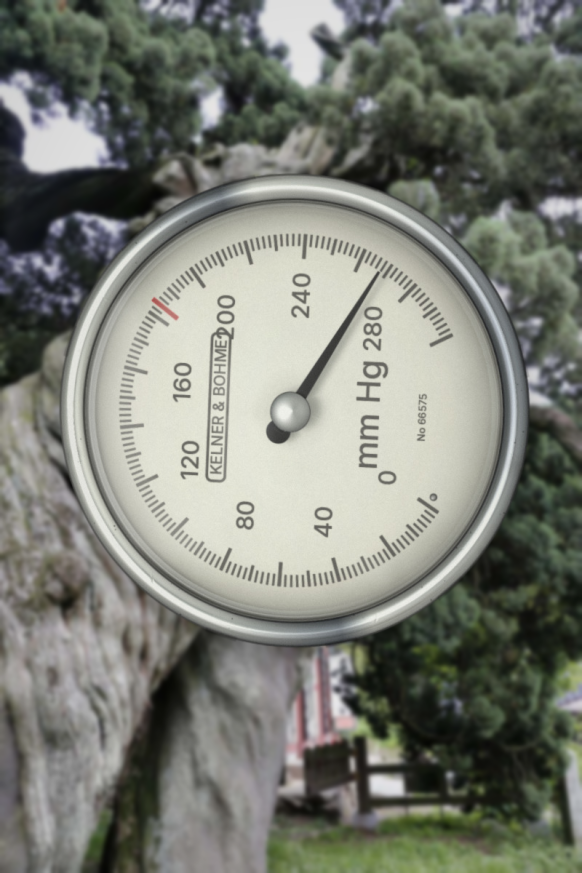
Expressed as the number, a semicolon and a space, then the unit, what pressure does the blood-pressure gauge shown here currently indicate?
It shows 268; mmHg
